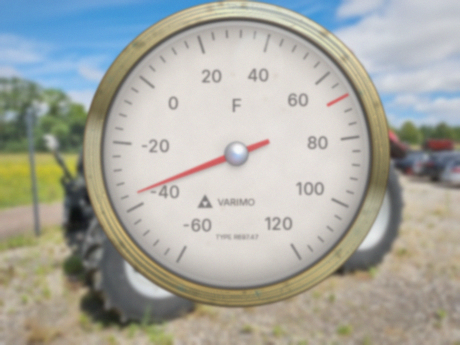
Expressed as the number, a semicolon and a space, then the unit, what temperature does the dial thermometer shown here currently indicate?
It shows -36; °F
